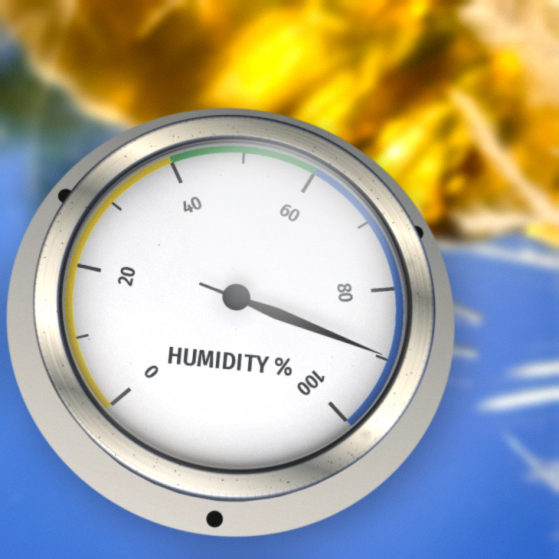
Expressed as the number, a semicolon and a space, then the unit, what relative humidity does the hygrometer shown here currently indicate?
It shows 90; %
